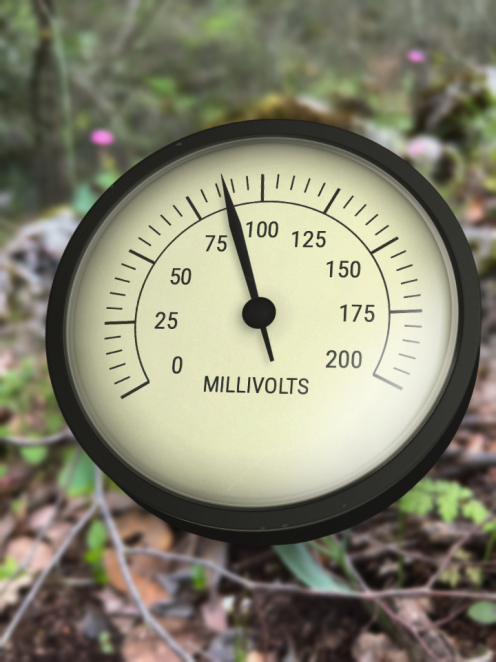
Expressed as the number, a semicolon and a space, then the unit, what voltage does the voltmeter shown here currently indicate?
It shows 87.5; mV
